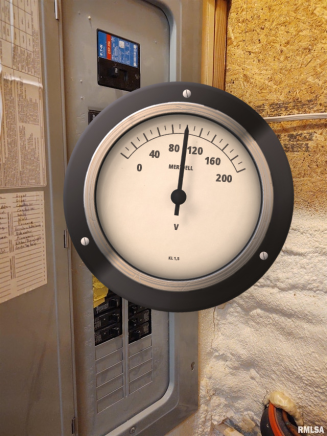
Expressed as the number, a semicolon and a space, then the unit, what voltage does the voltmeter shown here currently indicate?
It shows 100; V
